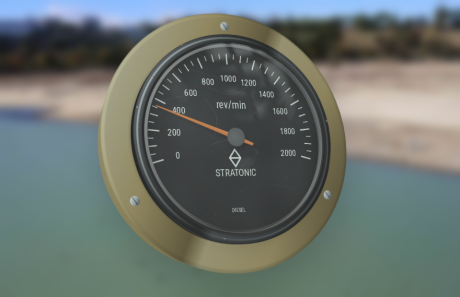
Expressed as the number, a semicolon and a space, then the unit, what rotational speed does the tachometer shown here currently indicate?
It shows 350; rpm
